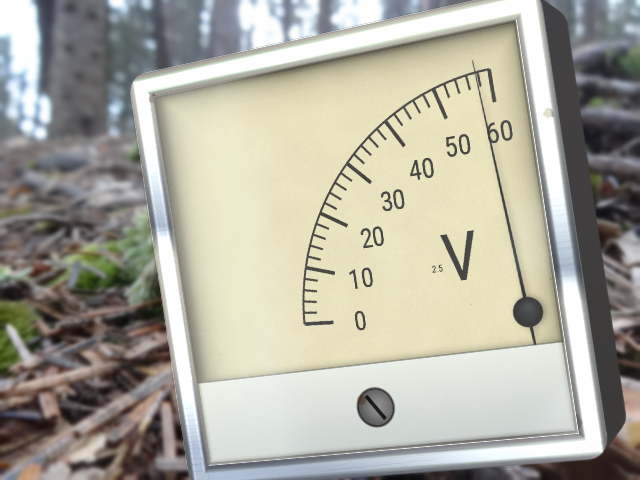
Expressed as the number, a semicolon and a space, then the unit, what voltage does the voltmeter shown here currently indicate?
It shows 58; V
